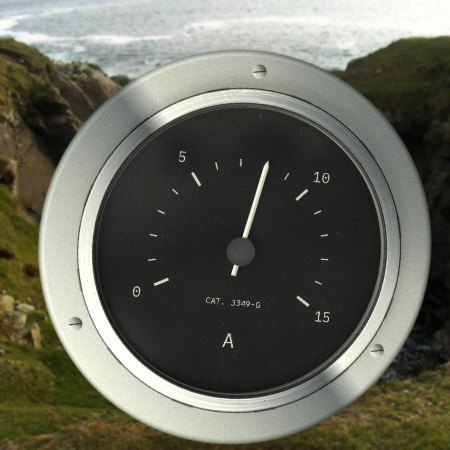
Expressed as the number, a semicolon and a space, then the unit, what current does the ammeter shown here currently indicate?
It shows 8; A
